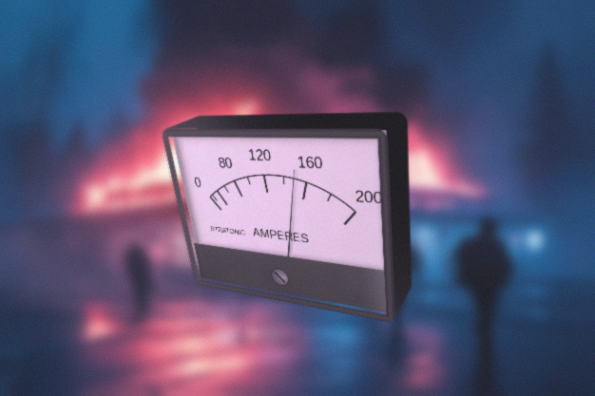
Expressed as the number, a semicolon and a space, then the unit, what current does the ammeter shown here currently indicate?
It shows 150; A
